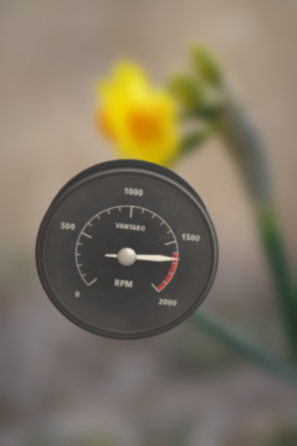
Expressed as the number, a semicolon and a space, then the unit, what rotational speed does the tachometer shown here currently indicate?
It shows 1650; rpm
